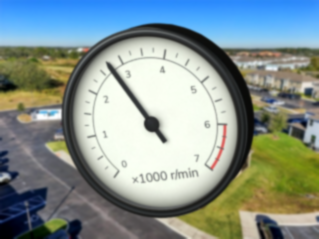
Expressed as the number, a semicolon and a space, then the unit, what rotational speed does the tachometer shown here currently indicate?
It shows 2750; rpm
